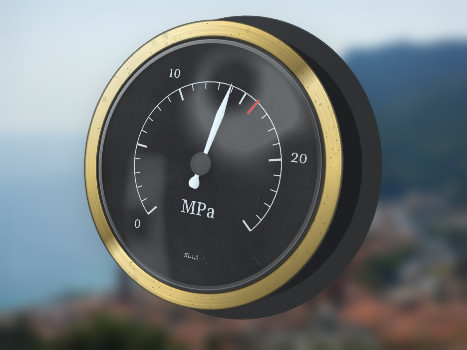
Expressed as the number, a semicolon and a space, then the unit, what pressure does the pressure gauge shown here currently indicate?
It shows 14; MPa
